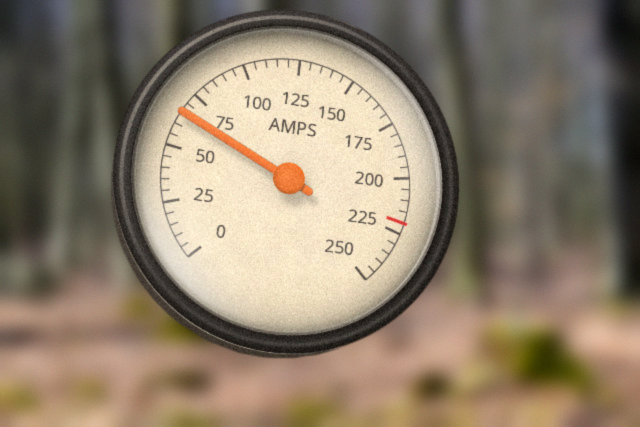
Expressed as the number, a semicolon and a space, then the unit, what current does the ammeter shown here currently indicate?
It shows 65; A
